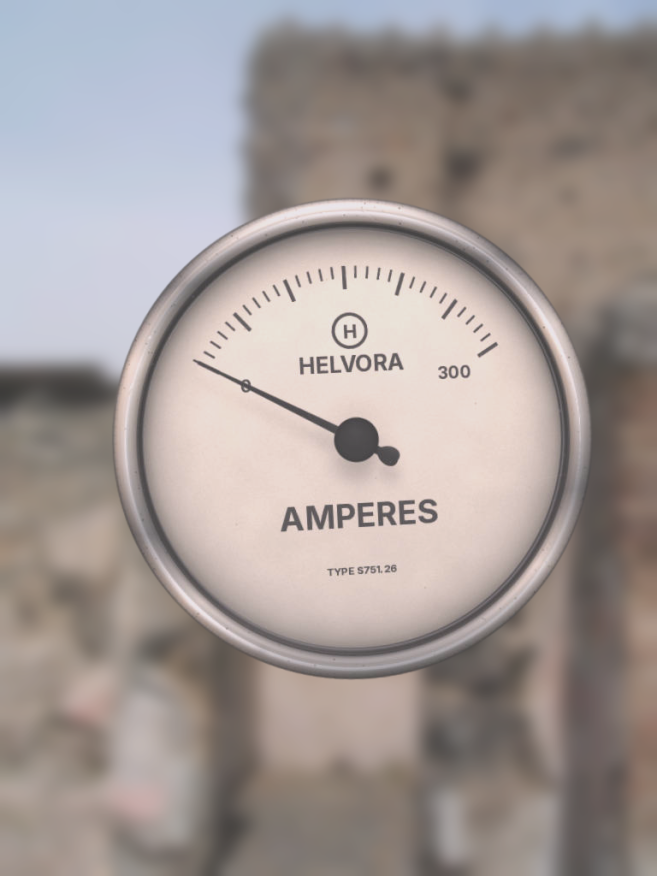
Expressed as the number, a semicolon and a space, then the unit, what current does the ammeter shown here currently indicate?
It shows 0; A
